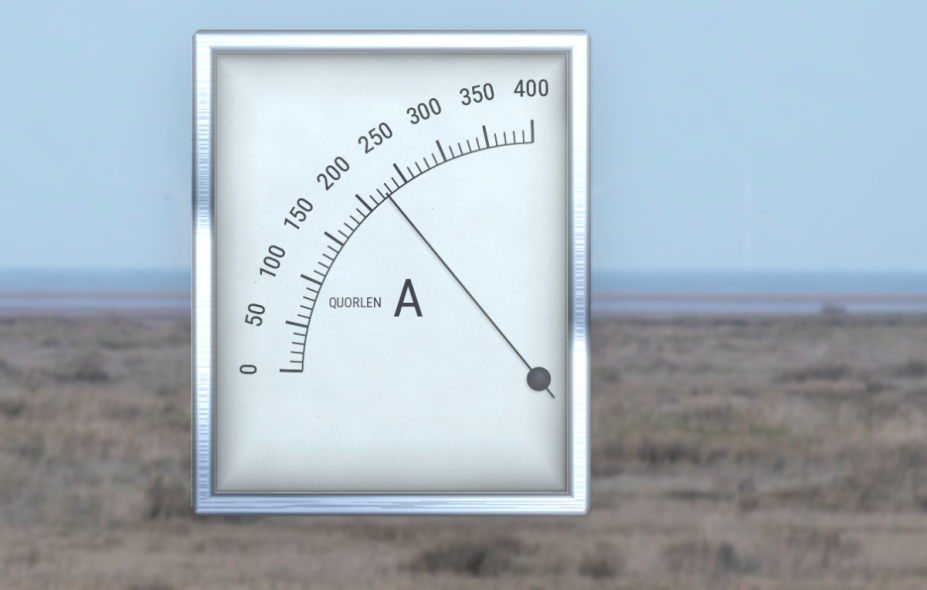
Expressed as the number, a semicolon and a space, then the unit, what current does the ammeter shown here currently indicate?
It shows 225; A
